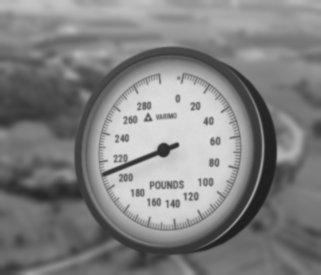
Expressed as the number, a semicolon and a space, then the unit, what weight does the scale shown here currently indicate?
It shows 210; lb
